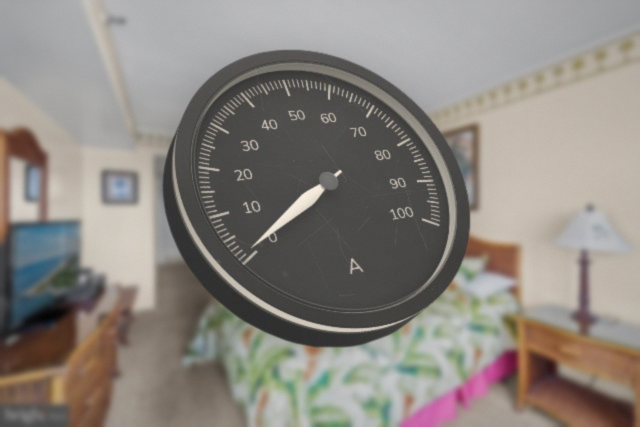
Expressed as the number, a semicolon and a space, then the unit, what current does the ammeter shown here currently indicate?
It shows 1; A
